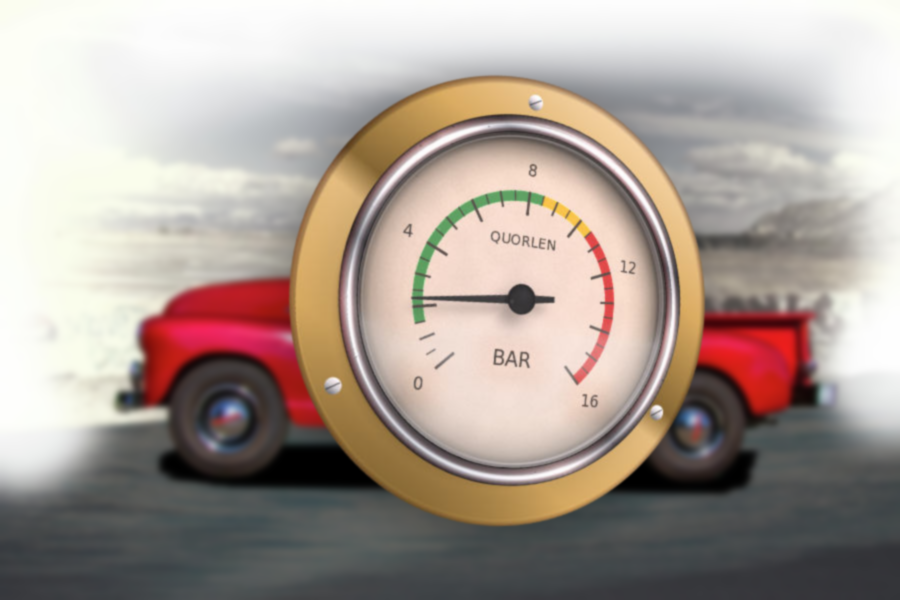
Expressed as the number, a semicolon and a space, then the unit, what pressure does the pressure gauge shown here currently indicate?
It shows 2.25; bar
